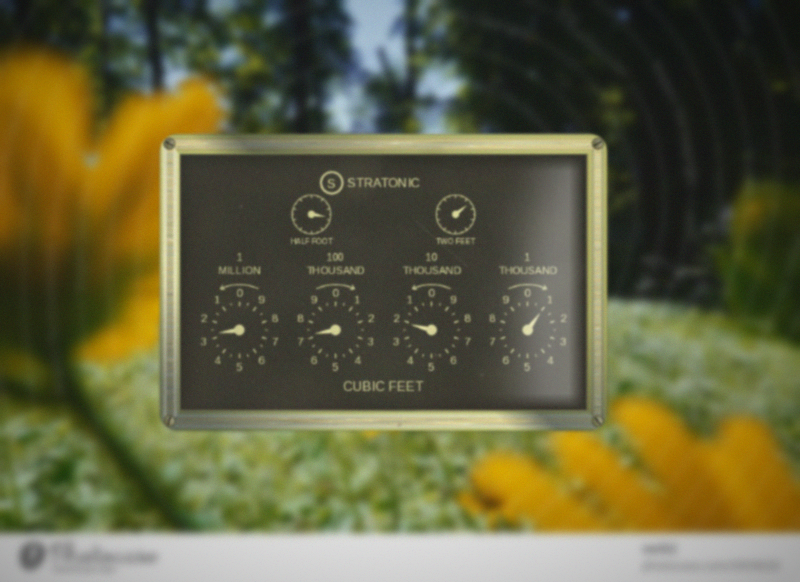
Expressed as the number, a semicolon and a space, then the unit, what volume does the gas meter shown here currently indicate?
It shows 272100; ft³
